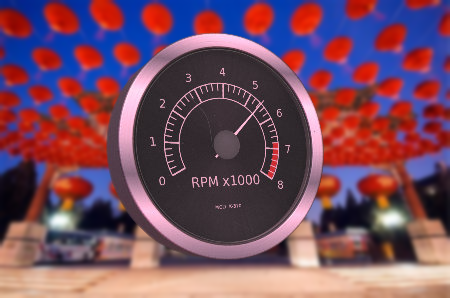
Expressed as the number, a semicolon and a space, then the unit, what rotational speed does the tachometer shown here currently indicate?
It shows 5400; rpm
